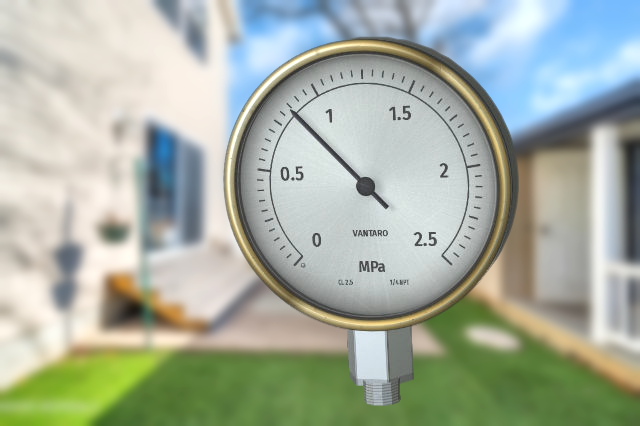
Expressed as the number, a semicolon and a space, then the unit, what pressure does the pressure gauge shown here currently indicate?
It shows 0.85; MPa
